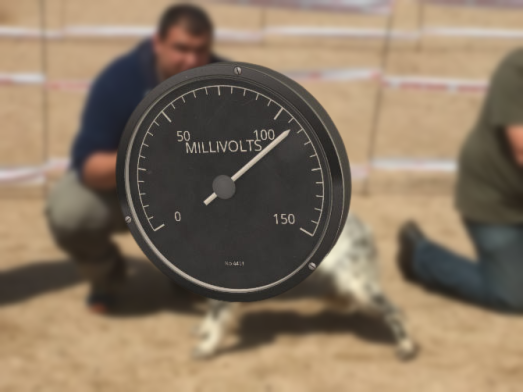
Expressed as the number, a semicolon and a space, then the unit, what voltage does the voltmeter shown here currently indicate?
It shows 107.5; mV
